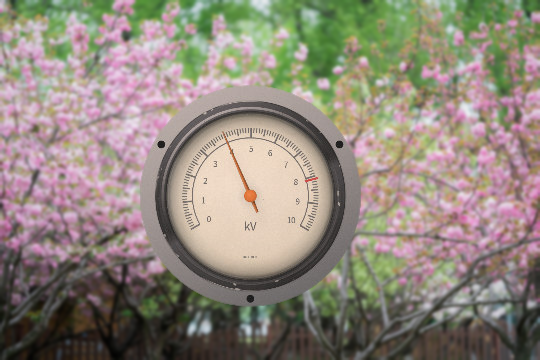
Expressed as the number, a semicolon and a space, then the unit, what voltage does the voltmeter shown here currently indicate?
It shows 4; kV
